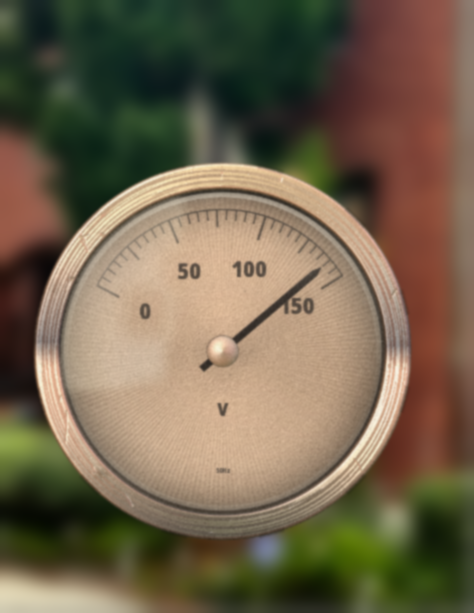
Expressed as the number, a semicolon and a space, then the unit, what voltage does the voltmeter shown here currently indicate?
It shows 140; V
